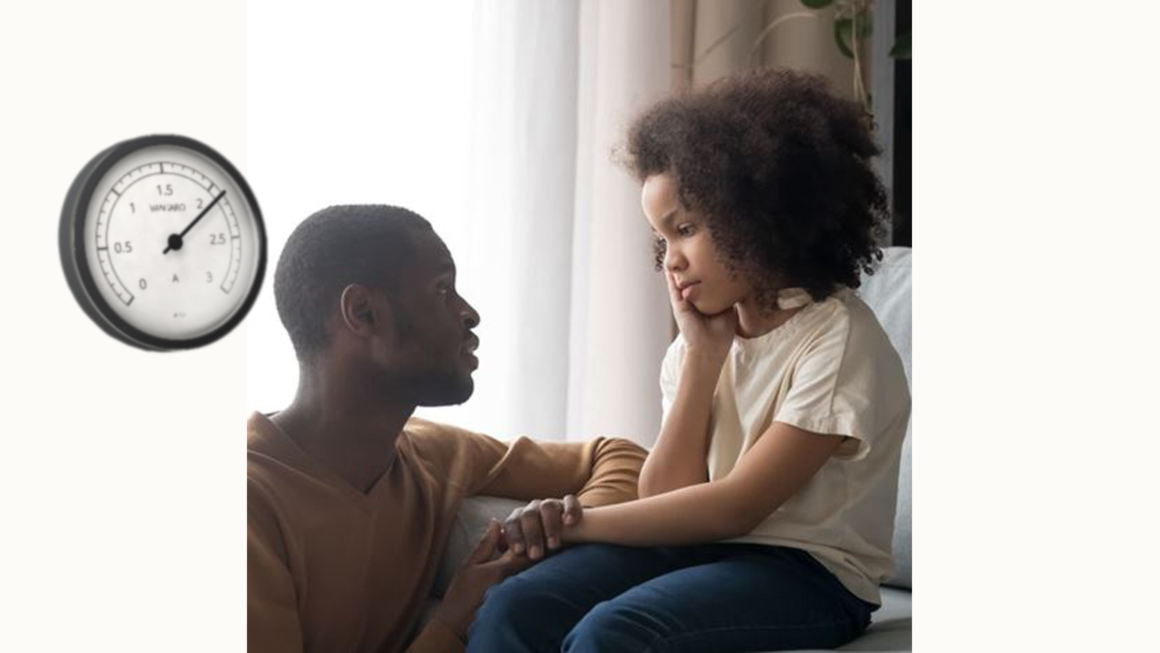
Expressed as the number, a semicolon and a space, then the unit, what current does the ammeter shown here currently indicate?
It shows 2.1; A
